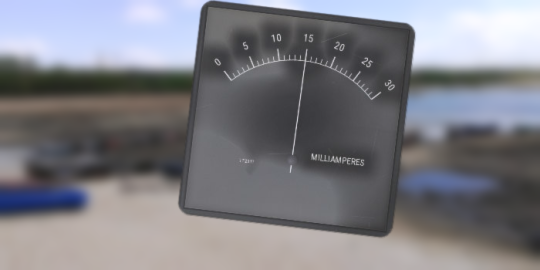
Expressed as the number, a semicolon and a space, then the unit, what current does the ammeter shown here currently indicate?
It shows 15; mA
